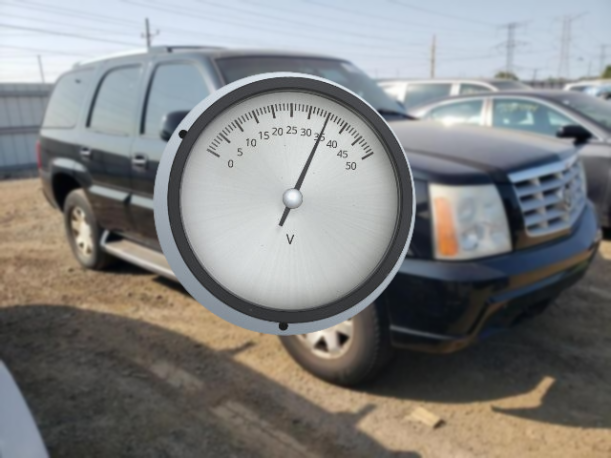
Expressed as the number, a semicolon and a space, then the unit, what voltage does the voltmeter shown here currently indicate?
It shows 35; V
